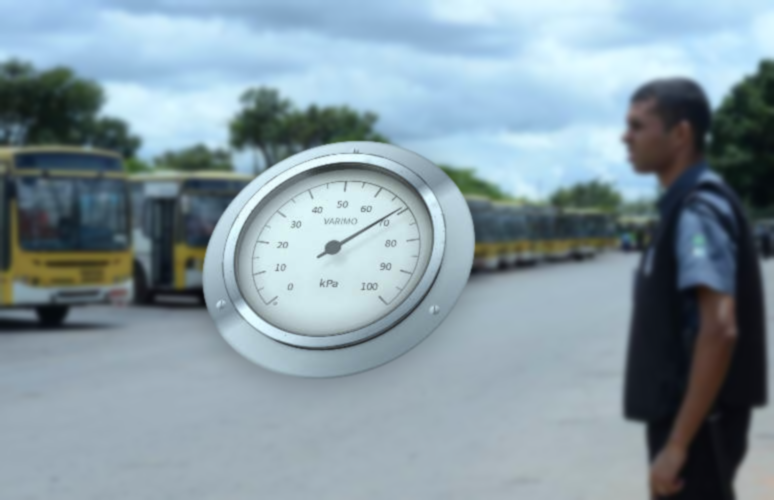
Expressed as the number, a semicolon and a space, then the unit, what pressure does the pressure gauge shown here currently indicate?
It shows 70; kPa
